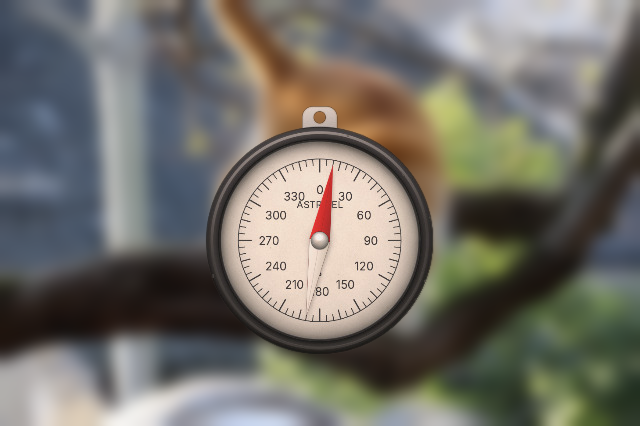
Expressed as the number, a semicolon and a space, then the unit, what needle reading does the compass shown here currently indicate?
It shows 10; °
